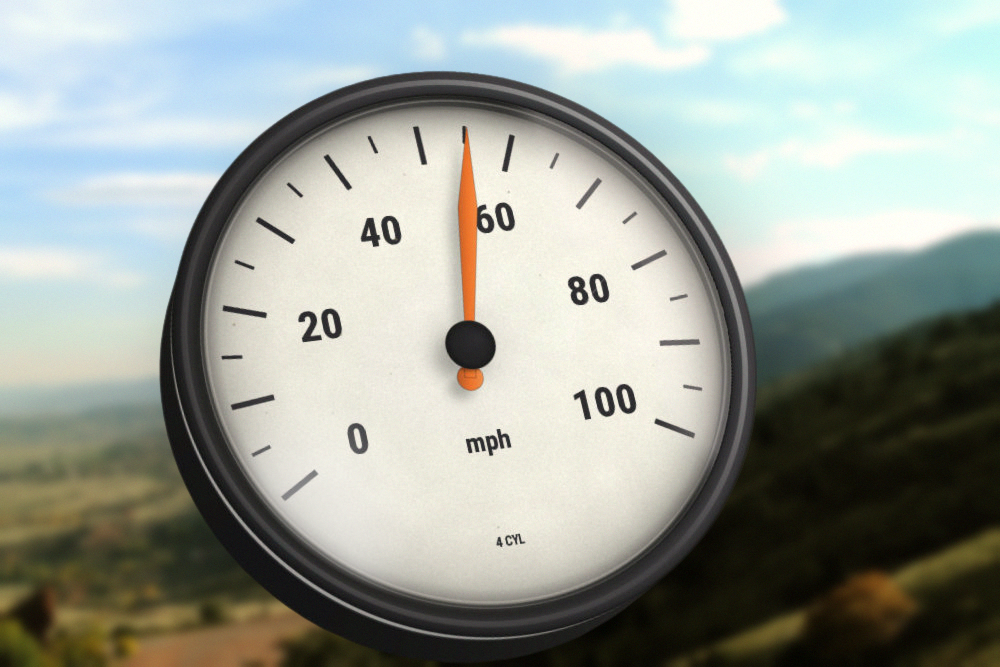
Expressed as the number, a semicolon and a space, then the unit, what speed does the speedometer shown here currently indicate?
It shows 55; mph
